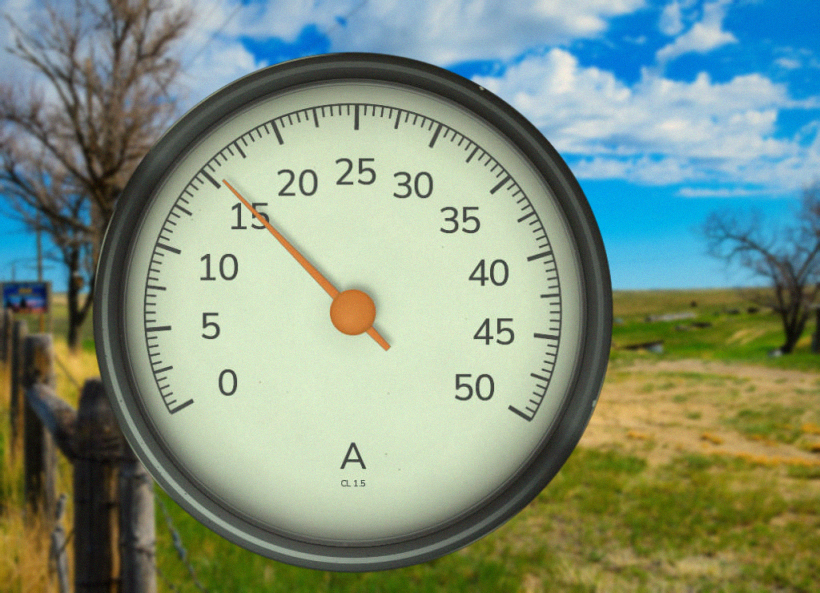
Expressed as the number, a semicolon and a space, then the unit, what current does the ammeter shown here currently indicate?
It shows 15.5; A
